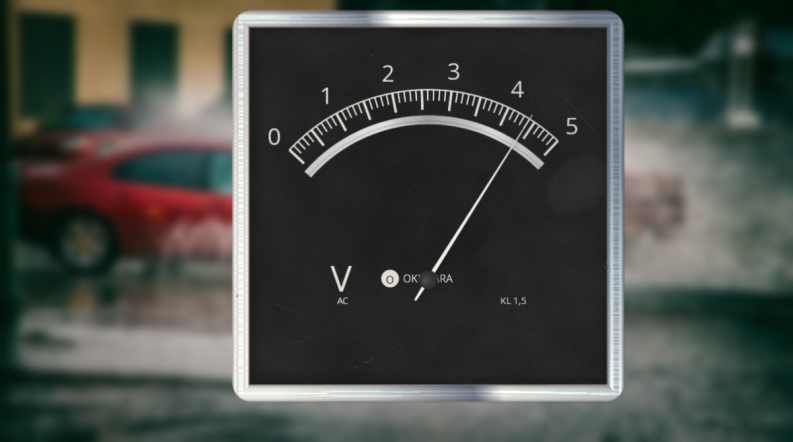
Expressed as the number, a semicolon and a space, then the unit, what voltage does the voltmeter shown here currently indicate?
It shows 4.4; V
